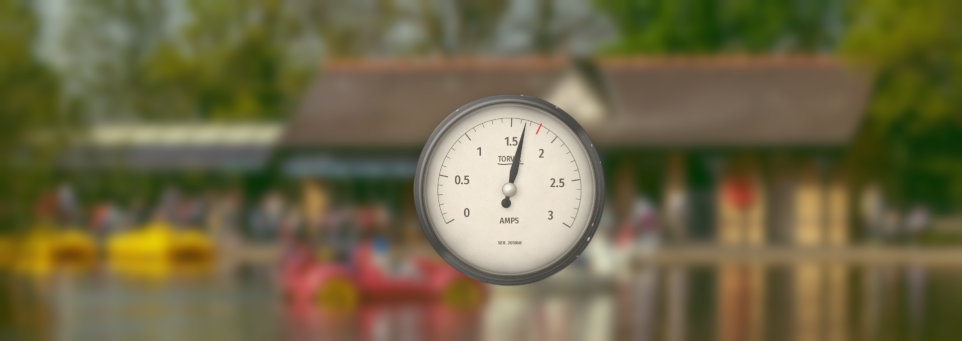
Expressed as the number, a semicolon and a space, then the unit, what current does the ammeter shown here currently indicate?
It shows 1.65; A
